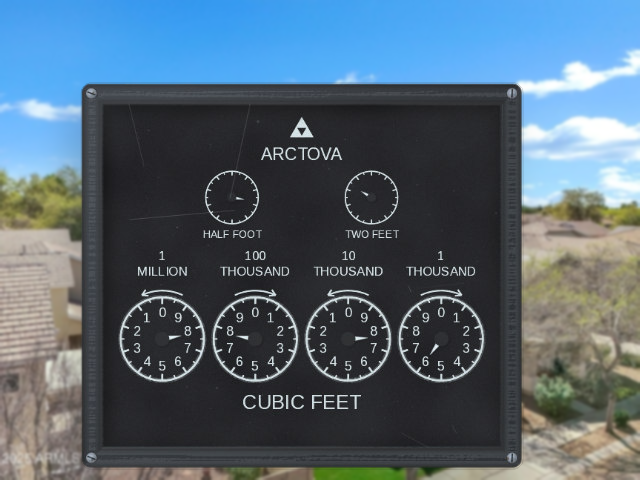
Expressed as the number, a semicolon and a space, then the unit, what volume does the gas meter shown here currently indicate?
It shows 777600; ft³
